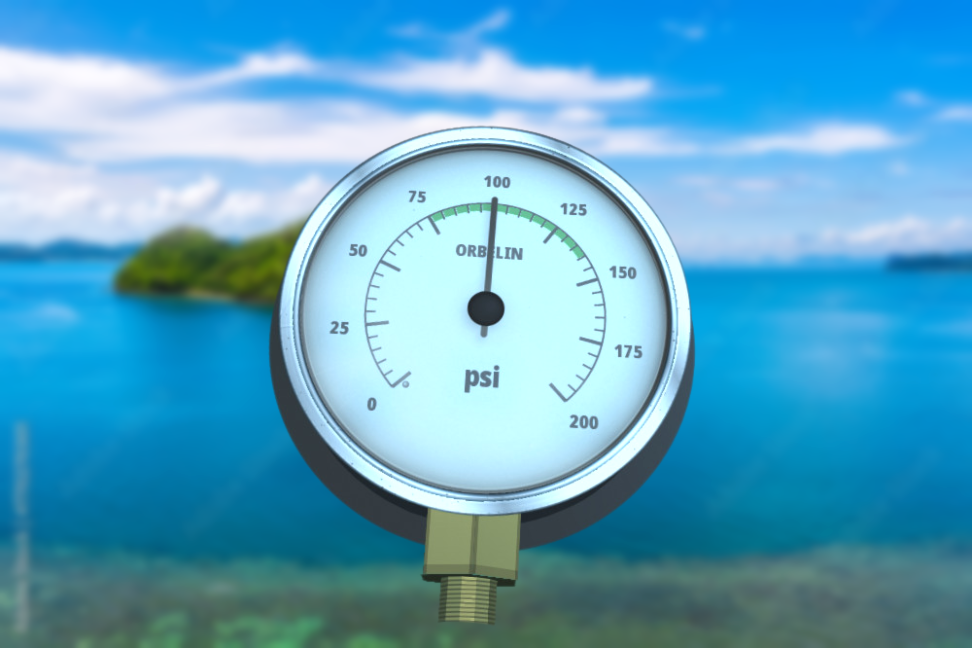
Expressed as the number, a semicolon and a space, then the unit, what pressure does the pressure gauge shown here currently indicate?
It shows 100; psi
